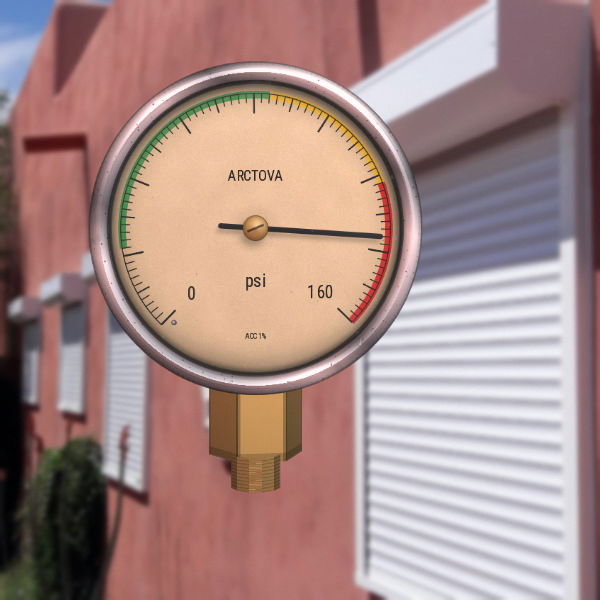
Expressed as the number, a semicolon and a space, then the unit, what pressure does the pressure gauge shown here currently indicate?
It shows 136; psi
